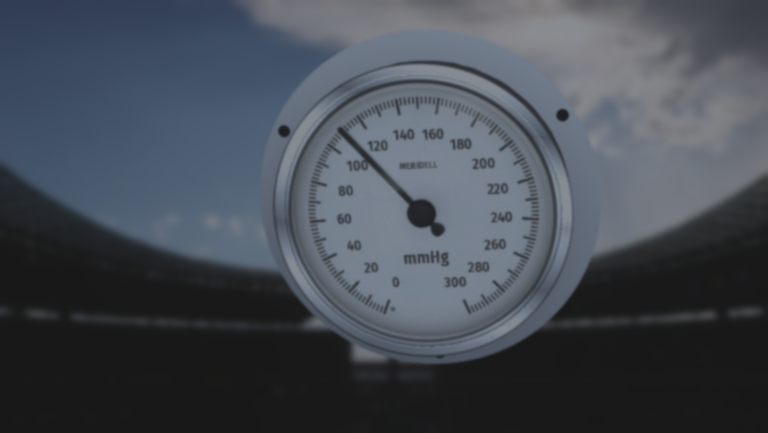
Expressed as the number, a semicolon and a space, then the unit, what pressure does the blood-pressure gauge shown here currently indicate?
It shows 110; mmHg
